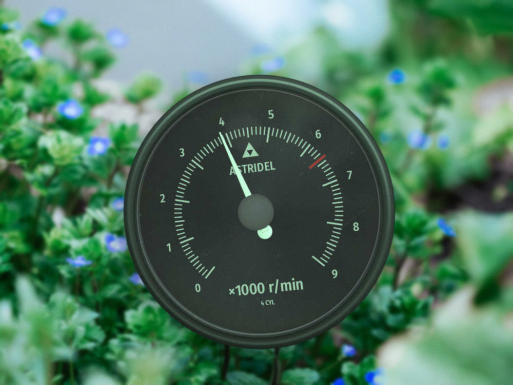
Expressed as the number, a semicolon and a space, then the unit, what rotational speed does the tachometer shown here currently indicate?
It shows 3900; rpm
